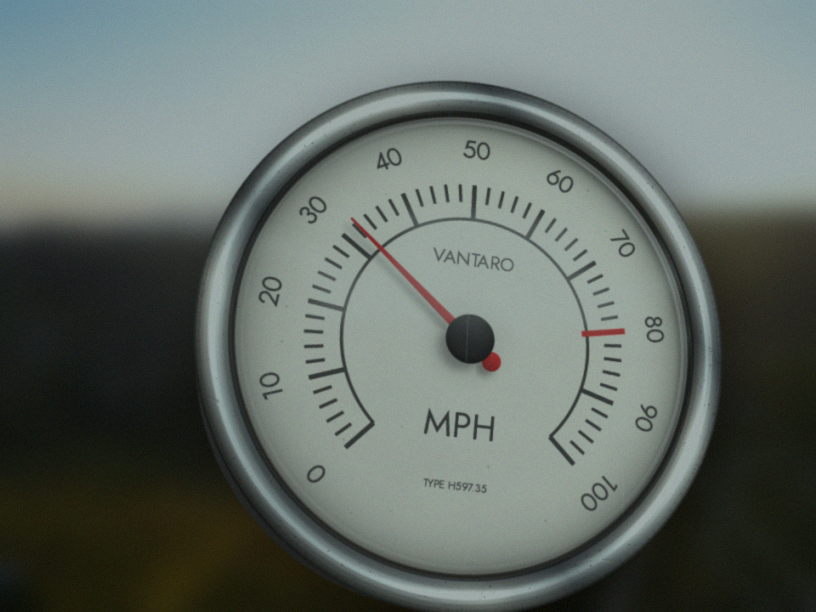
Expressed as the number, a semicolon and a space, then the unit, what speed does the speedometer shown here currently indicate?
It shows 32; mph
